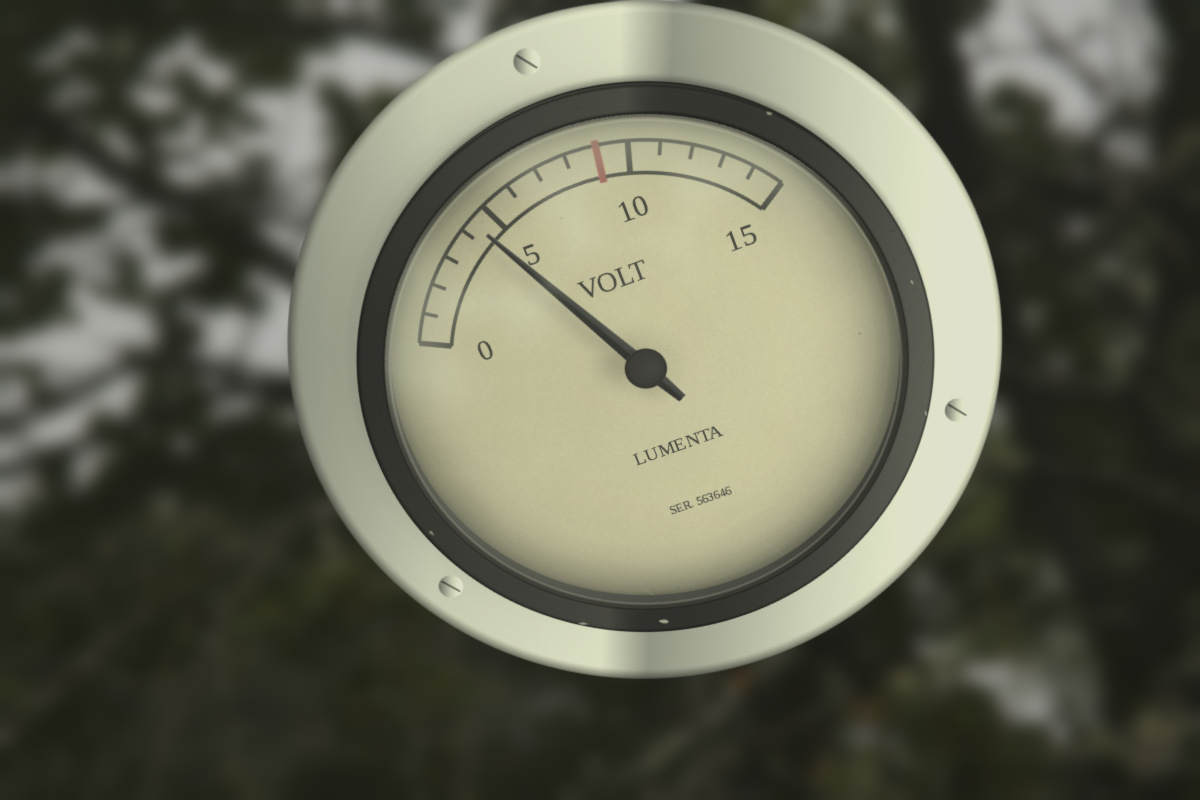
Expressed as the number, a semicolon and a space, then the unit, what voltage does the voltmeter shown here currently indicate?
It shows 4.5; V
